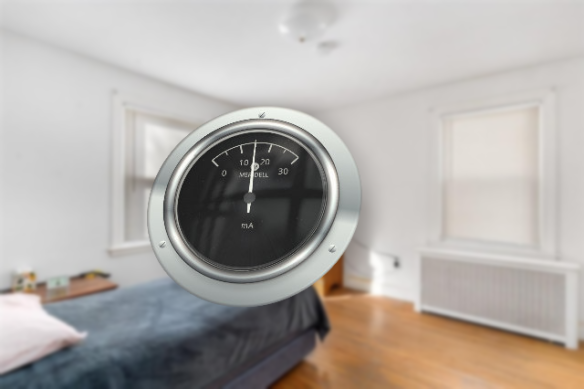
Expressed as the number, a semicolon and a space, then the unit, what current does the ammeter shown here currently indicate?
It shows 15; mA
